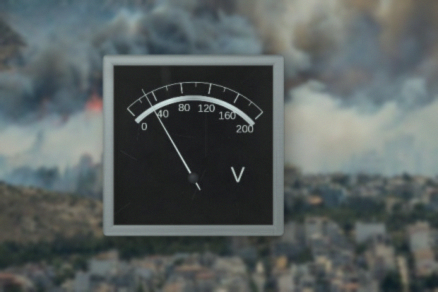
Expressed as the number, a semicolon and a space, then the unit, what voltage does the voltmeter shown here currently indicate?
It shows 30; V
